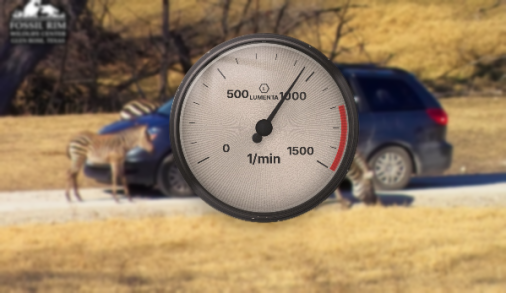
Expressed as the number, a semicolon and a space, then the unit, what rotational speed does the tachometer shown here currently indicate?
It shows 950; rpm
